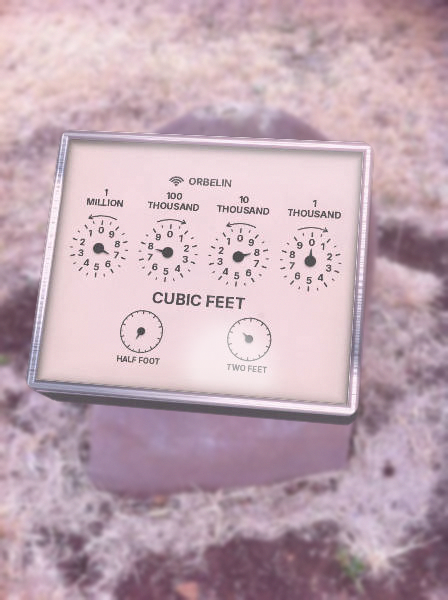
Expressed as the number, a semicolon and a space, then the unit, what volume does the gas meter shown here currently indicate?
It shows 678000; ft³
